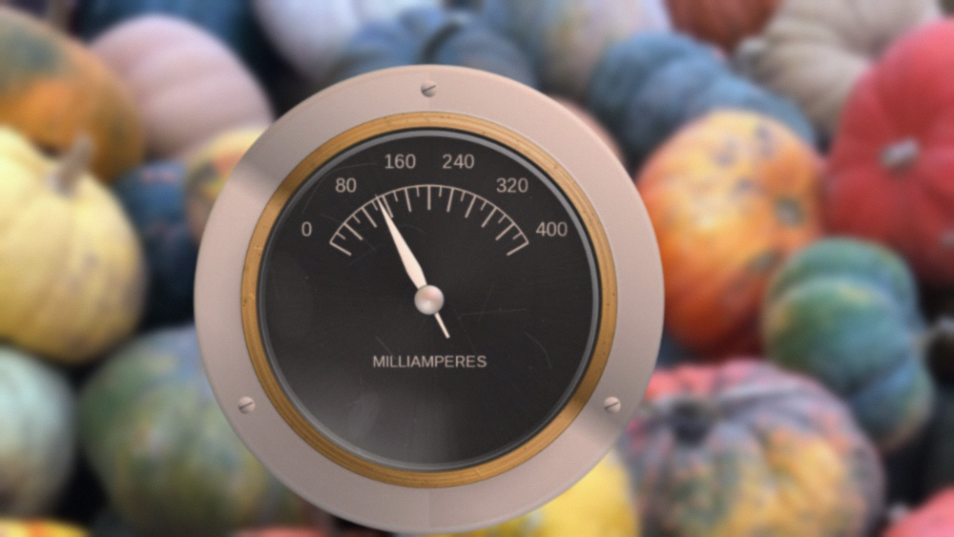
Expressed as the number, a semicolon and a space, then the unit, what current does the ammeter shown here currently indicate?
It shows 110; mA
